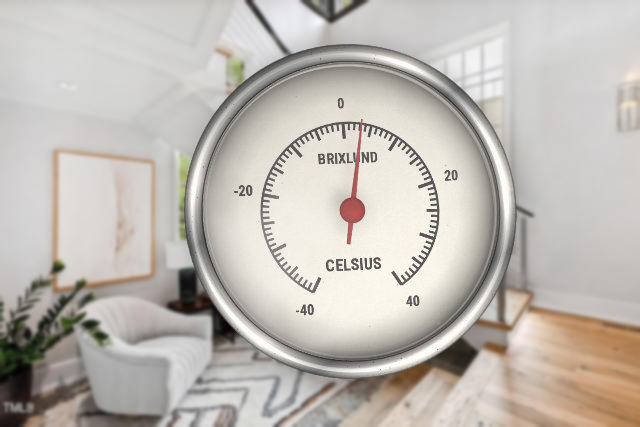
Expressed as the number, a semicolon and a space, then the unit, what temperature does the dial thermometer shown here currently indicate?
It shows 3; °C
